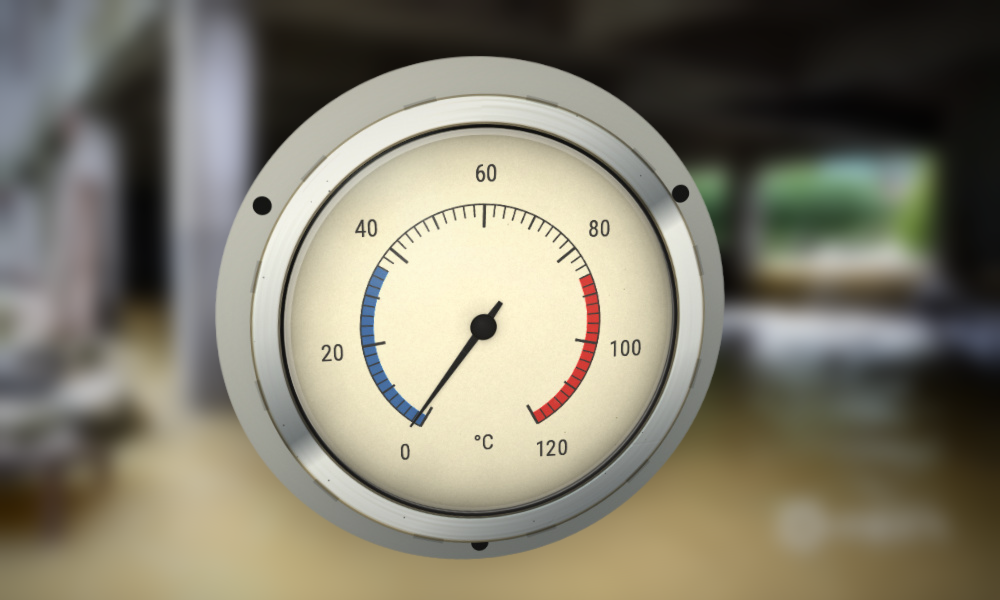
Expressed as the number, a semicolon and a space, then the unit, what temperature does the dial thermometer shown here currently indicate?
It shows 2; °C
